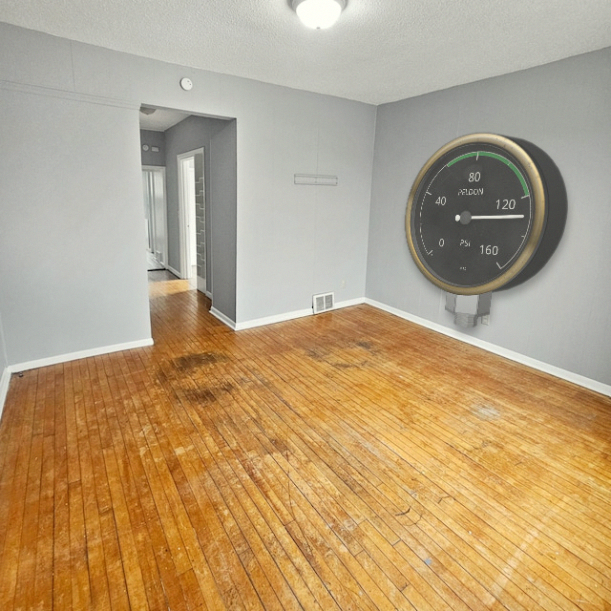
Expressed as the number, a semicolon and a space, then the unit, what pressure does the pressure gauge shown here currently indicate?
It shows 130; psi
